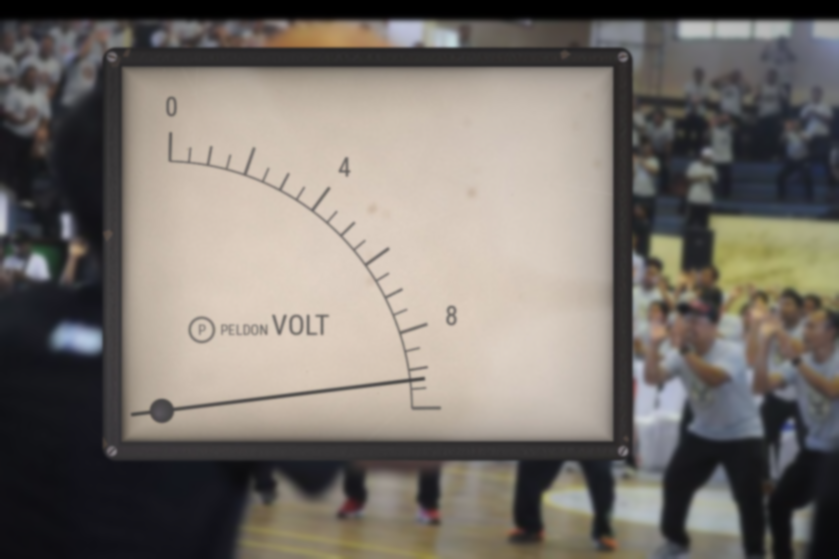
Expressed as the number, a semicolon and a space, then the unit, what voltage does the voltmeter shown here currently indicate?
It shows 9.25; V
